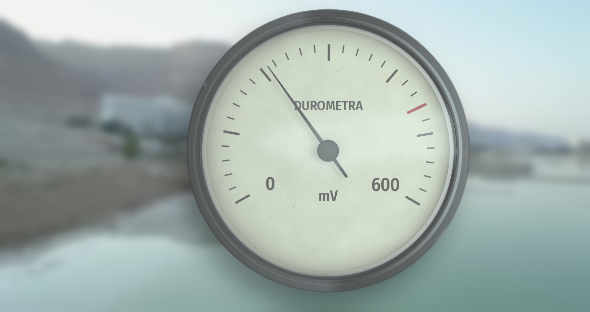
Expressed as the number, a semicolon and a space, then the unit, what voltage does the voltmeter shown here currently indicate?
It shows 210; mV
